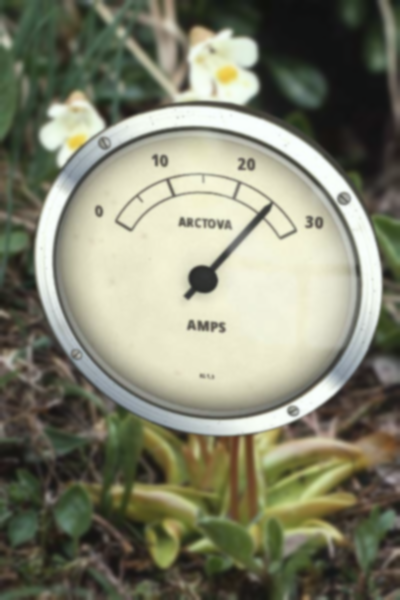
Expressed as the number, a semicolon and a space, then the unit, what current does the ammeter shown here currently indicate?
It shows 25; A
